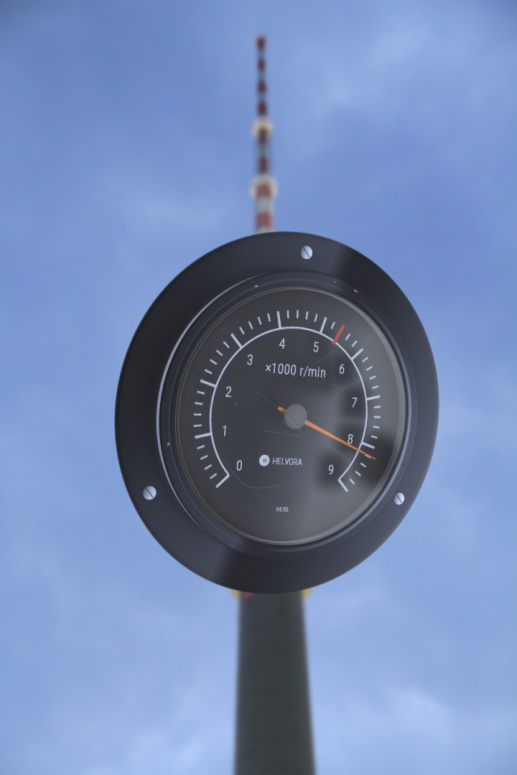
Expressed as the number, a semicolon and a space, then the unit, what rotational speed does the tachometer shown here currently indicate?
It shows 8200; rpm
